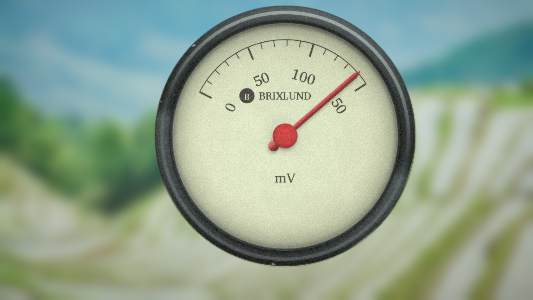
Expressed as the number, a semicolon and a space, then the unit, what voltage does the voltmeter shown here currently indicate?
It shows 140; mV
